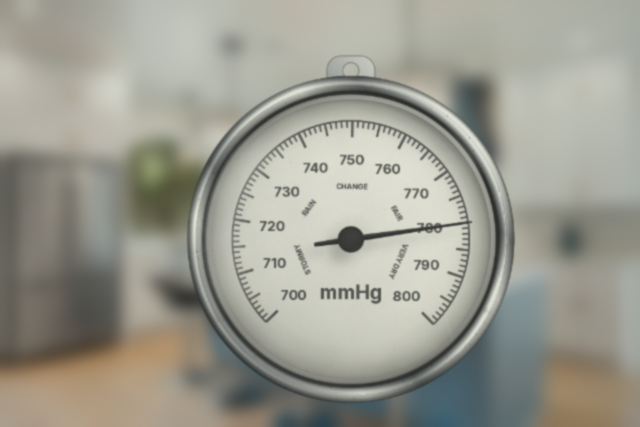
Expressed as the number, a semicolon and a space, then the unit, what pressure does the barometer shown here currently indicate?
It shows 780; mmHg
